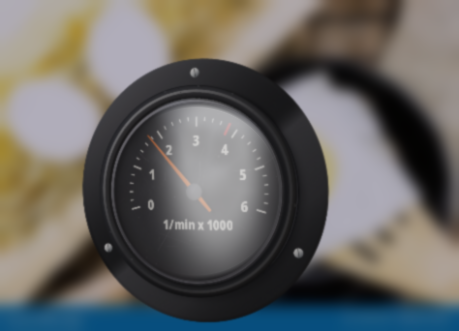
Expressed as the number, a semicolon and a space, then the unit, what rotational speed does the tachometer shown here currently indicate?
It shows 1800; rpm
